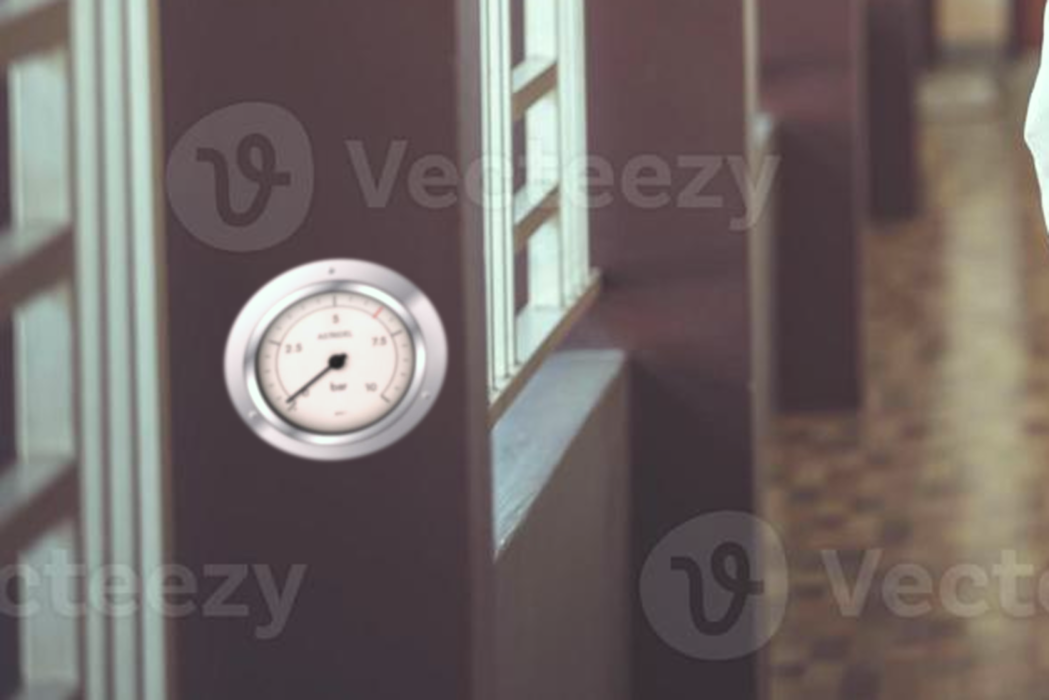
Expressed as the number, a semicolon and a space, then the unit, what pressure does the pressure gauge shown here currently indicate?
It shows 0.25; bar
